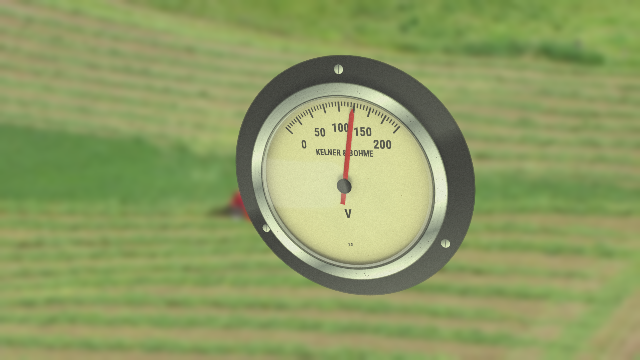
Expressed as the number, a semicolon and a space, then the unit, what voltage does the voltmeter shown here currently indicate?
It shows 125; V
